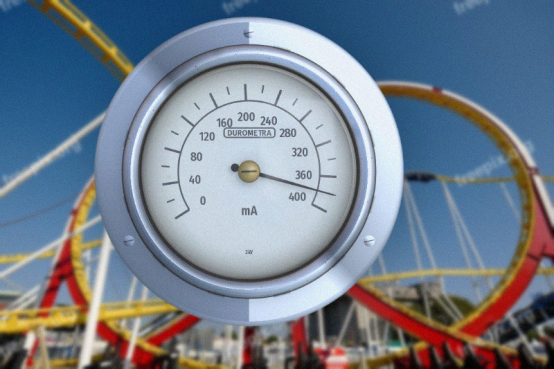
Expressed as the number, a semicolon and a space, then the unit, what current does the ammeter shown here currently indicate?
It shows 380; mA
